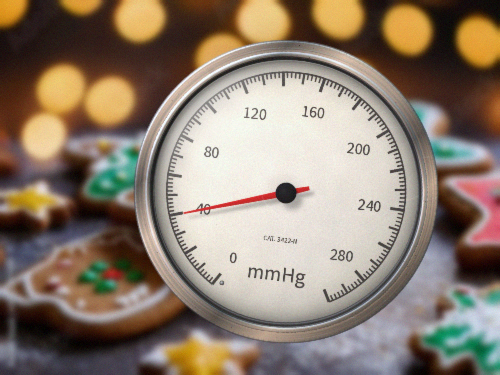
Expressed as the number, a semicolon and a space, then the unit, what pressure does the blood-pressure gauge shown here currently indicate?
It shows 40; mmHg
